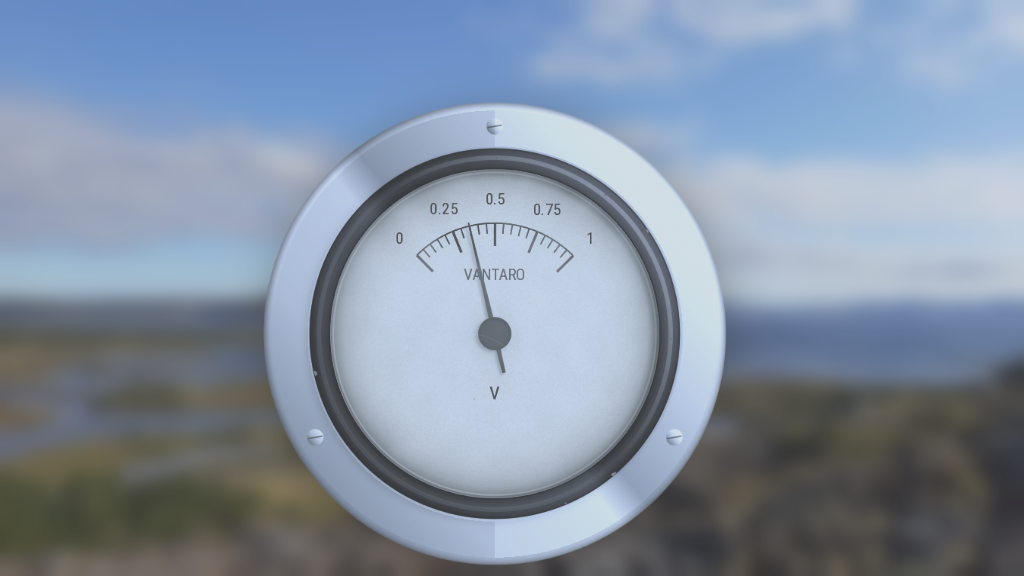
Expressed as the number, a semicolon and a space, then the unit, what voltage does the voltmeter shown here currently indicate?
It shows 0.35; V
